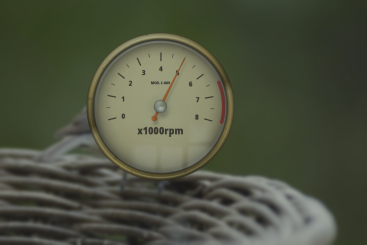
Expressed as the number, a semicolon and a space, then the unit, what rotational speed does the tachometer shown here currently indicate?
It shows 5000; rpm
